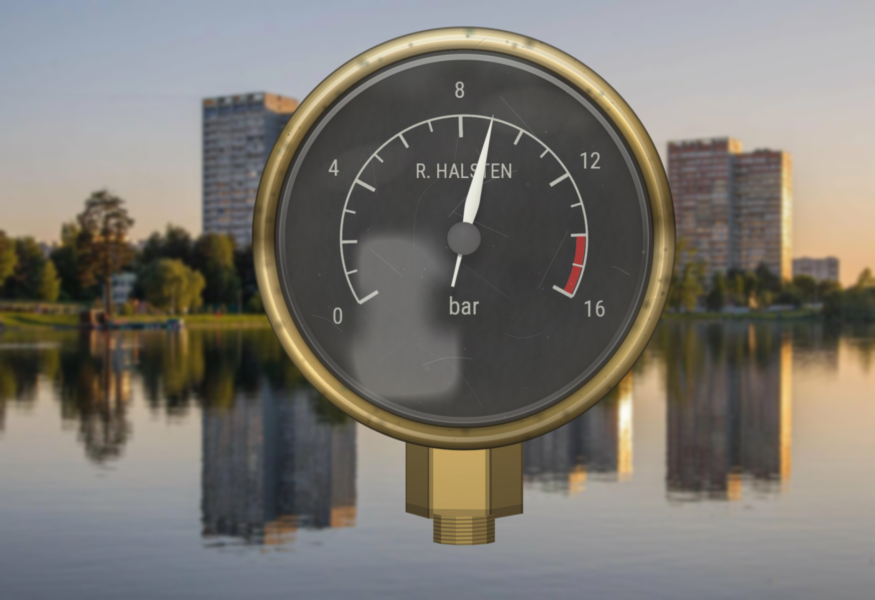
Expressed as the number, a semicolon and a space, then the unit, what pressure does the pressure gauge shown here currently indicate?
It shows 9; bar
